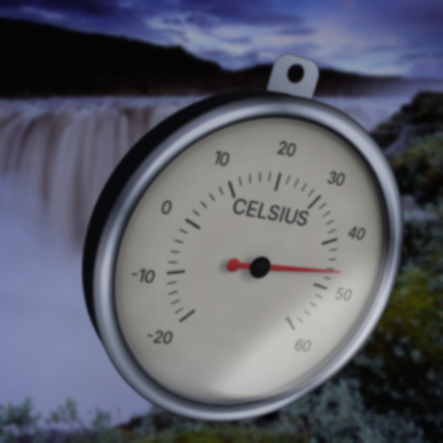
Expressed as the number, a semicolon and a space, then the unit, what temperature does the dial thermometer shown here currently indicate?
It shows 46; °C
